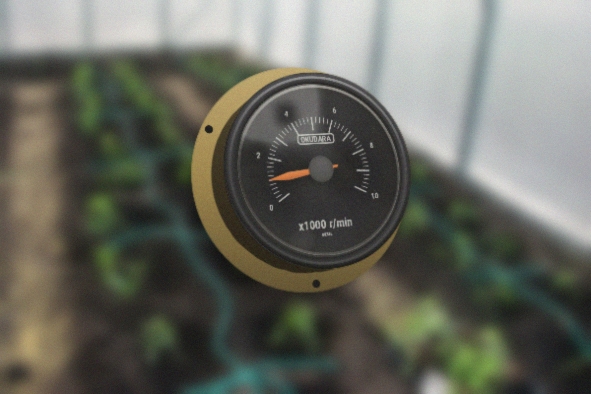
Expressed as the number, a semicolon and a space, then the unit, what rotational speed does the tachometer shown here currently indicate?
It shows 1000; rpm
